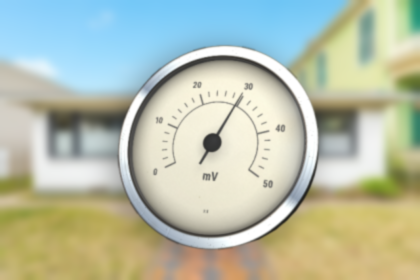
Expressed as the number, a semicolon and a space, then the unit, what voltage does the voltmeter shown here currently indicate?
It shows 30; mV
